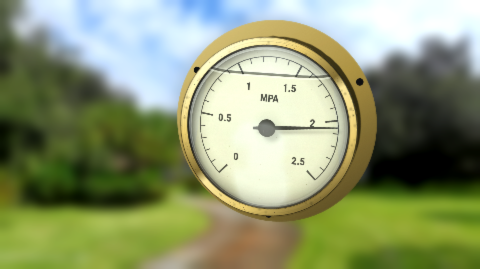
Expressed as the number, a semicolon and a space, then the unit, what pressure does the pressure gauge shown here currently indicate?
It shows 2.05; MPa
